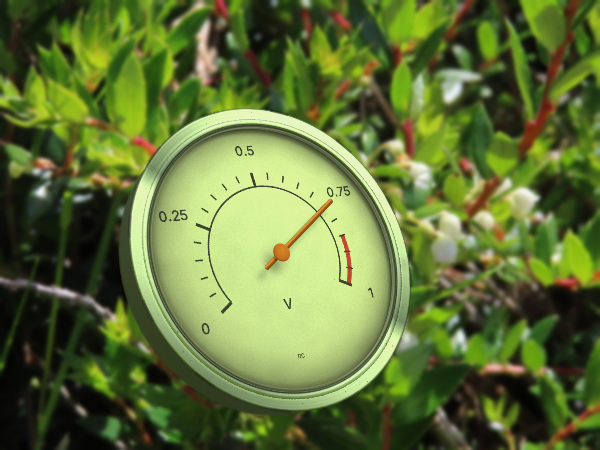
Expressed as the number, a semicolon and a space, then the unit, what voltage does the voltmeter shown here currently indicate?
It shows 0.75; V
